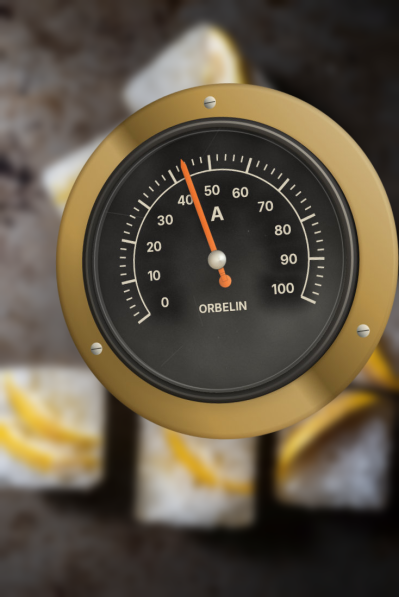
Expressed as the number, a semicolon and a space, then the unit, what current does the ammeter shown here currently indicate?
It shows 44; A
